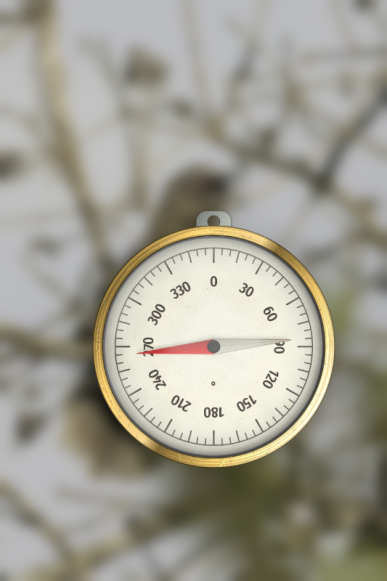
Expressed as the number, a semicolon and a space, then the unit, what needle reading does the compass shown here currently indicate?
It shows 265; °
